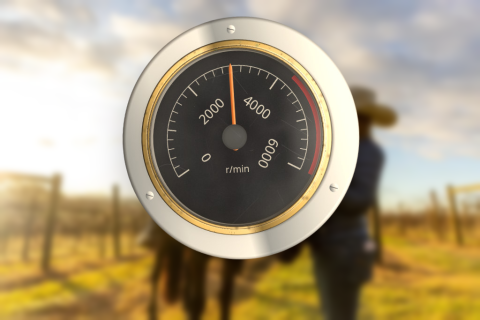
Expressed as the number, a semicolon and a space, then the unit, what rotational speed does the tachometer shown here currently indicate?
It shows 3000; rpm
